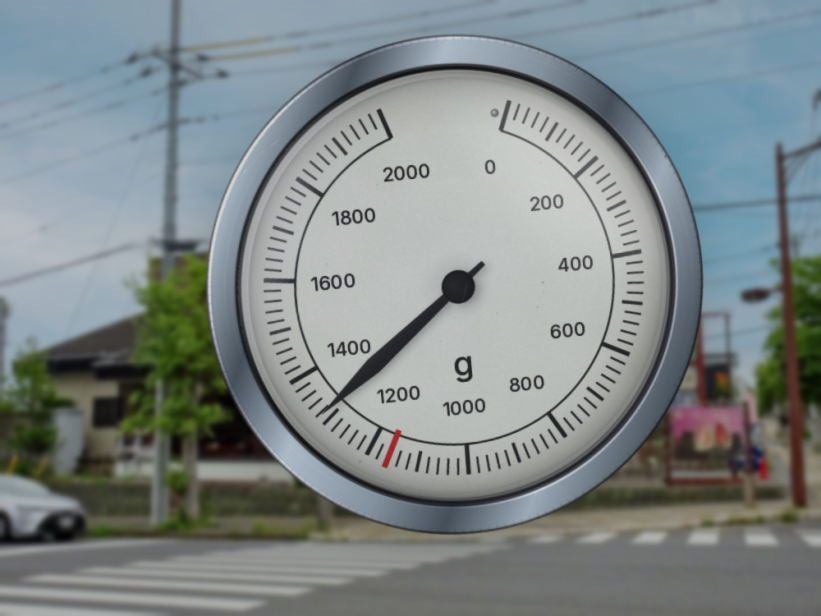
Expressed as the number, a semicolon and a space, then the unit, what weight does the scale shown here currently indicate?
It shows 1320; g
